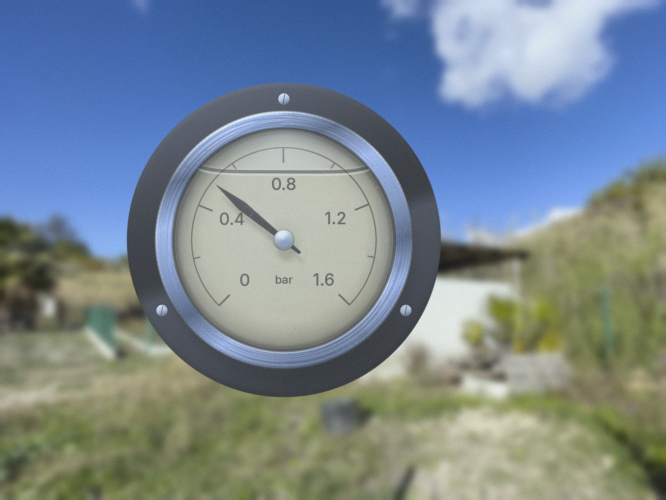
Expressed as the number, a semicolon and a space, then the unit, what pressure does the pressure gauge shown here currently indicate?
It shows 0.5; bar
